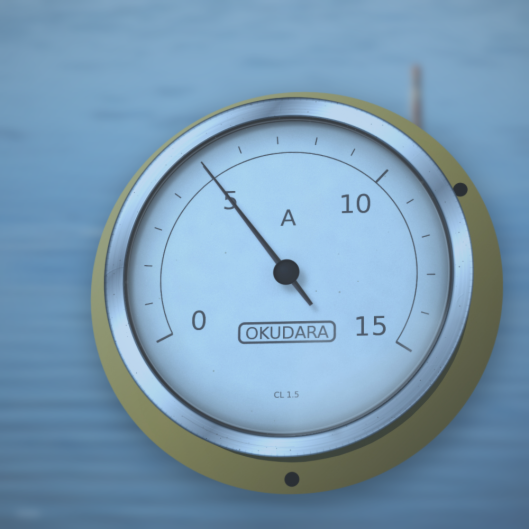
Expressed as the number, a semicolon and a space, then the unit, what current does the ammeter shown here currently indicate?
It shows 5; A
